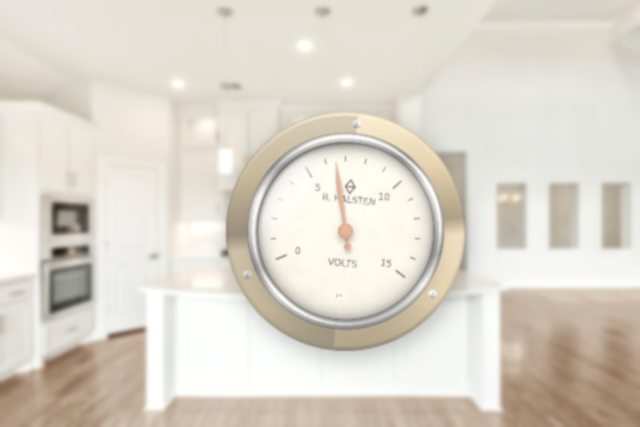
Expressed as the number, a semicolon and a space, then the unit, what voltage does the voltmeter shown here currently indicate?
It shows 6.5; V
